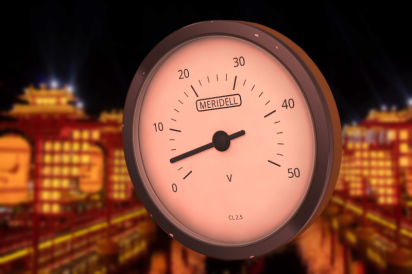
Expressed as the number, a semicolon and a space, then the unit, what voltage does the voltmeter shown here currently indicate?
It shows 4; V
